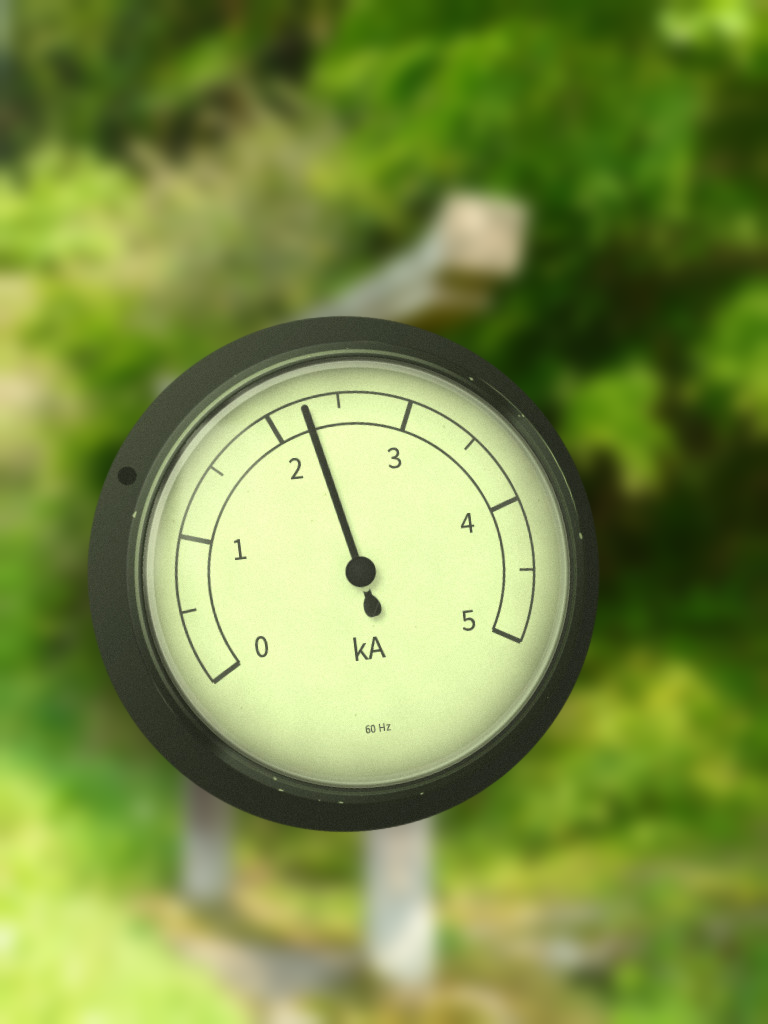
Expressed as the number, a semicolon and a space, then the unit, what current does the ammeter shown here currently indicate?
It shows 2.25; kA
